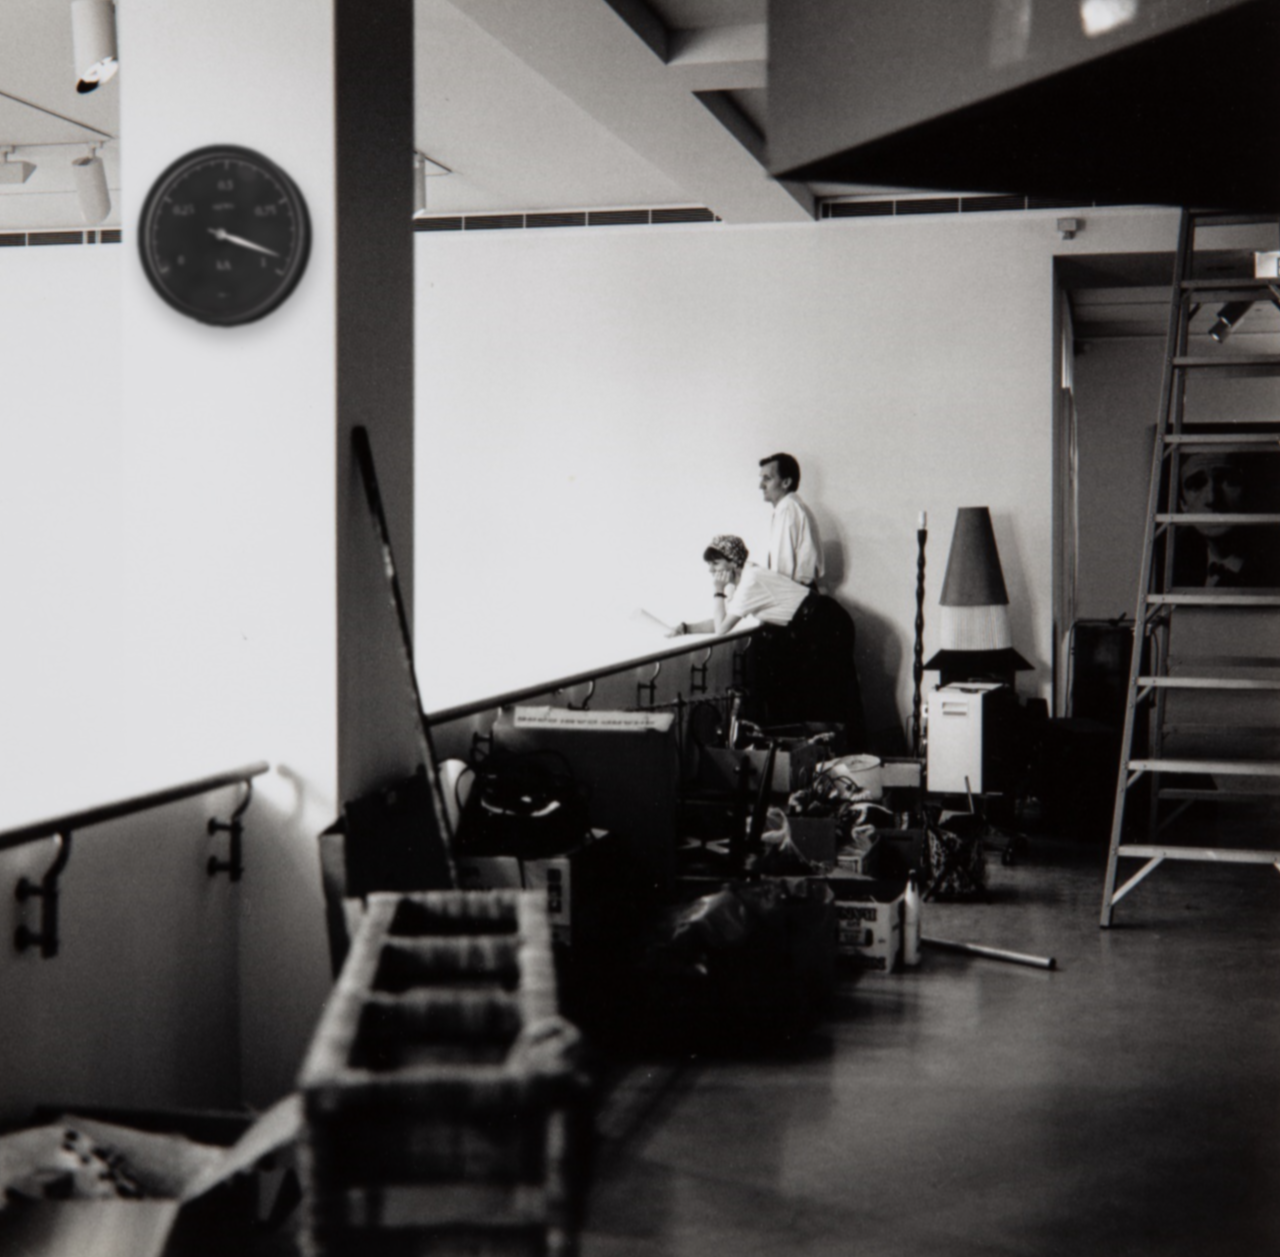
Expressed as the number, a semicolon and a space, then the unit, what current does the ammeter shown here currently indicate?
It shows 0.95; kA
